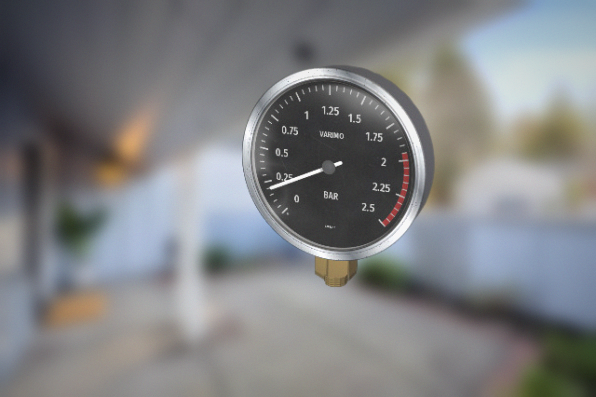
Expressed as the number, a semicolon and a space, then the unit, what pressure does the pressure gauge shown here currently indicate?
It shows 0.2; bar
